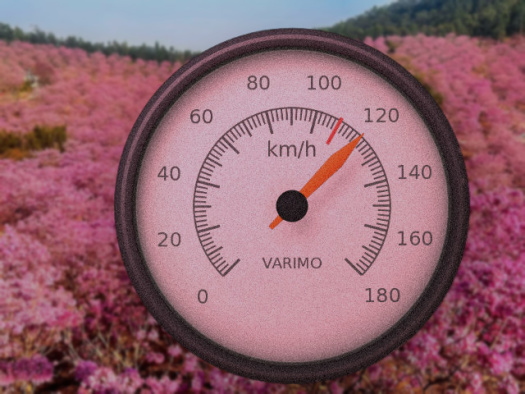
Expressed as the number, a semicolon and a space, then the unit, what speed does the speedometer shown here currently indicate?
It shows 120; km/h
